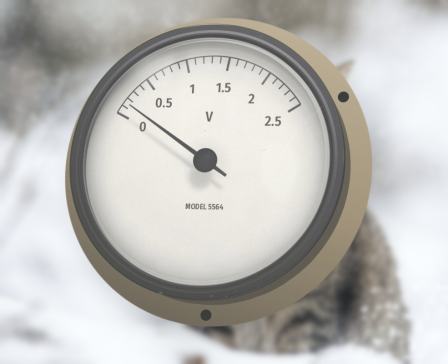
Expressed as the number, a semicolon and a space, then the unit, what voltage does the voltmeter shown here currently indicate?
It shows 0.15; V
